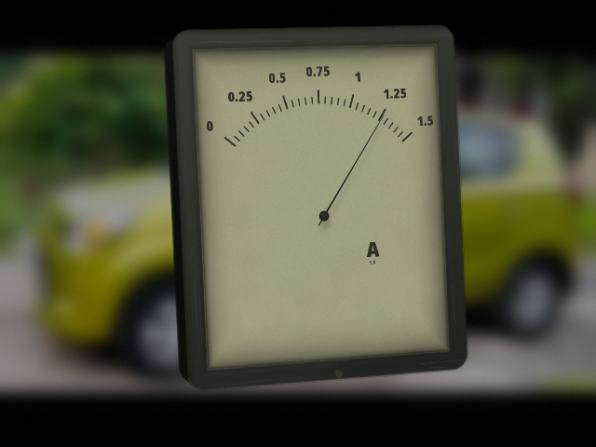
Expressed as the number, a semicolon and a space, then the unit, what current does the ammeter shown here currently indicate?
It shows 1.25; A
